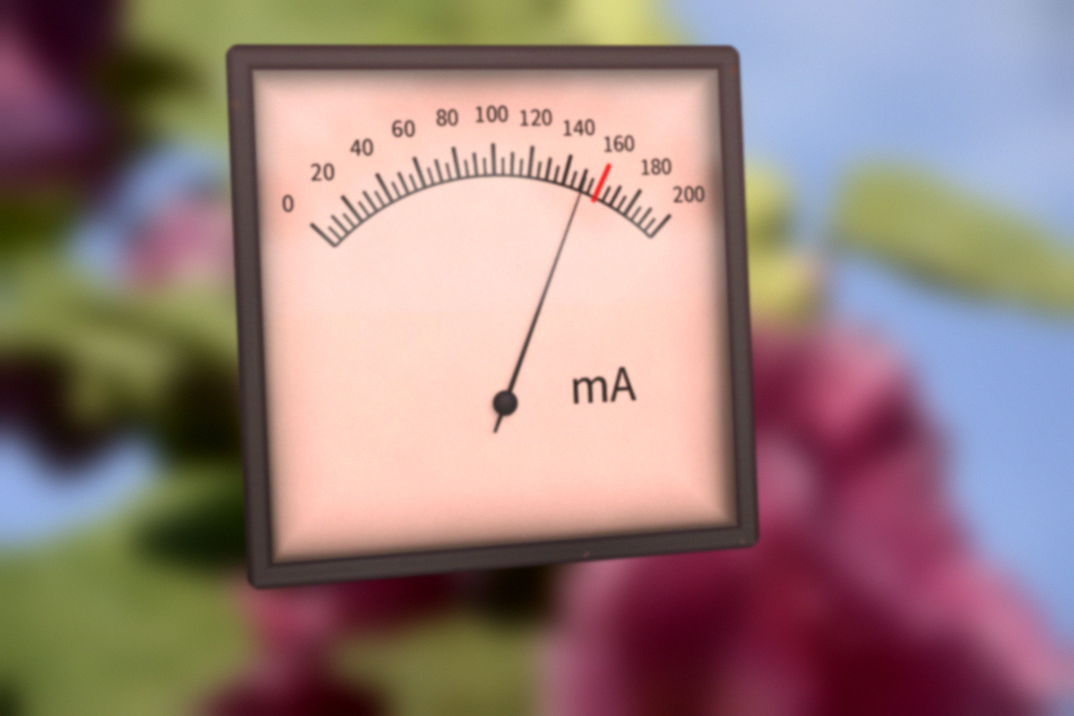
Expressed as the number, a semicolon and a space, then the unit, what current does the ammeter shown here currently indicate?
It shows 150; mA
